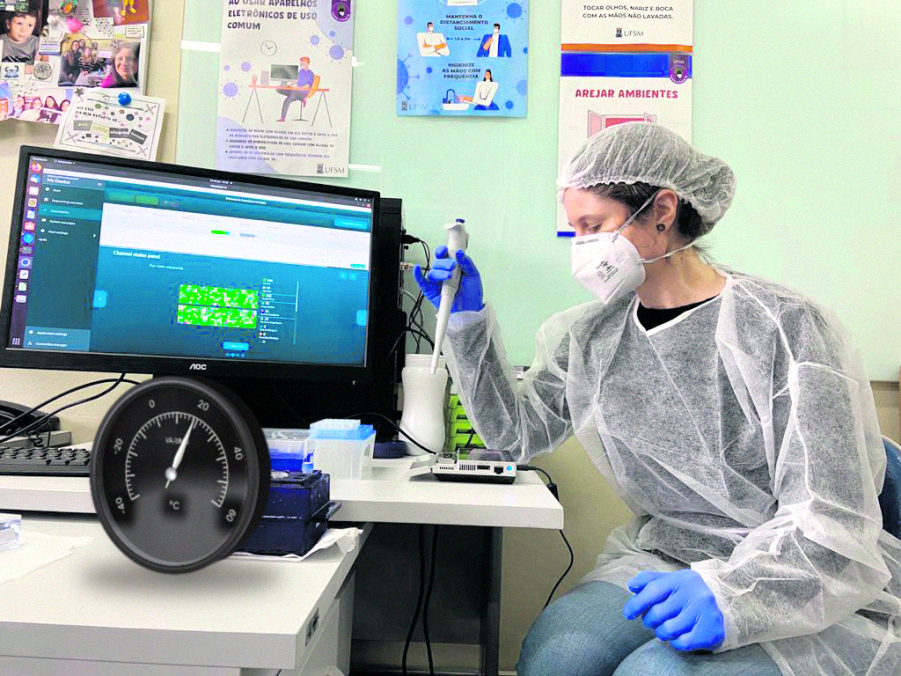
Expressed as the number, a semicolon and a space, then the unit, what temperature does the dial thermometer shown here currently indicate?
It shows 20; °C
